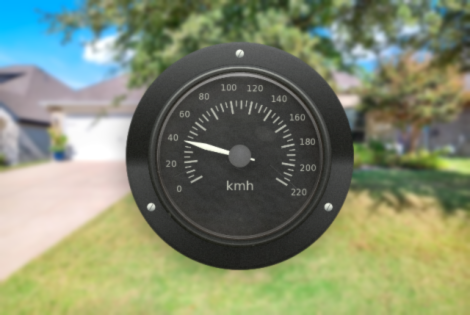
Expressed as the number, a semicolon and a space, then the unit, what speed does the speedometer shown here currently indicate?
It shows 40; km/h
